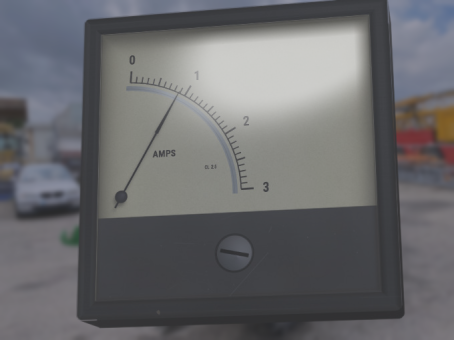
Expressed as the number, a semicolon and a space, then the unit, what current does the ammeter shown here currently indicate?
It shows 0.9; A
